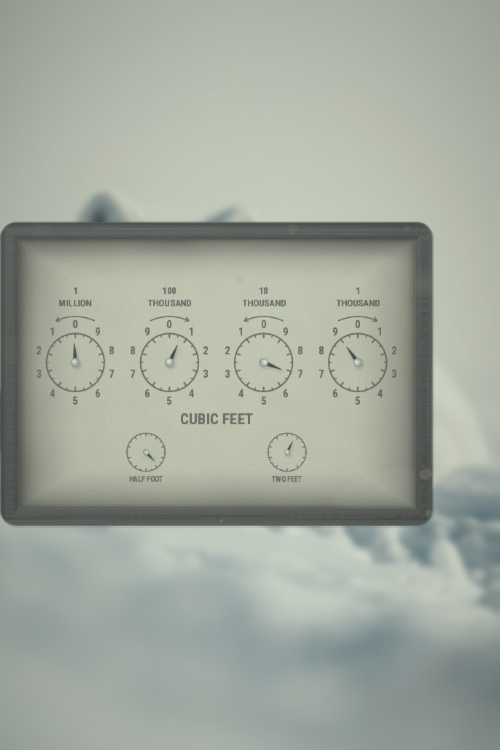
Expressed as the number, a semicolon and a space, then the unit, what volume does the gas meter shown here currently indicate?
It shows 6900; ft³
